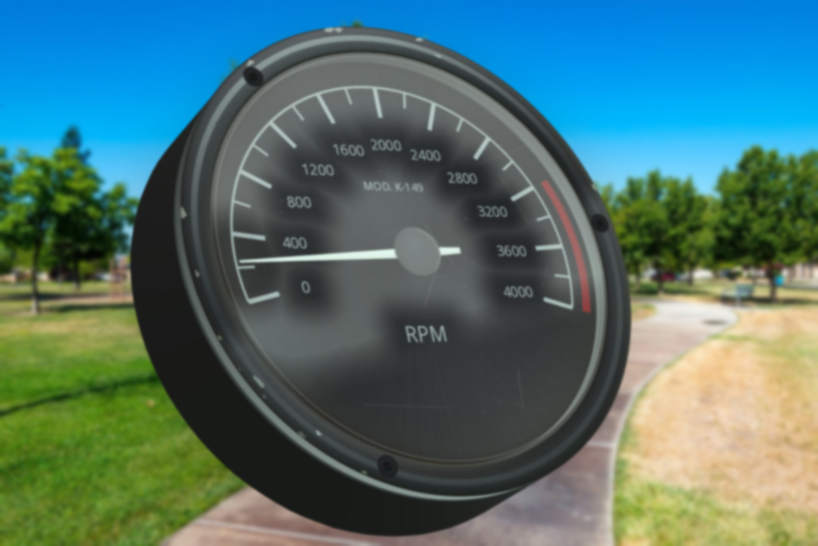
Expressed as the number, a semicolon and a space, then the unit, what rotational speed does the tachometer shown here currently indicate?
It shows 200; rpm
